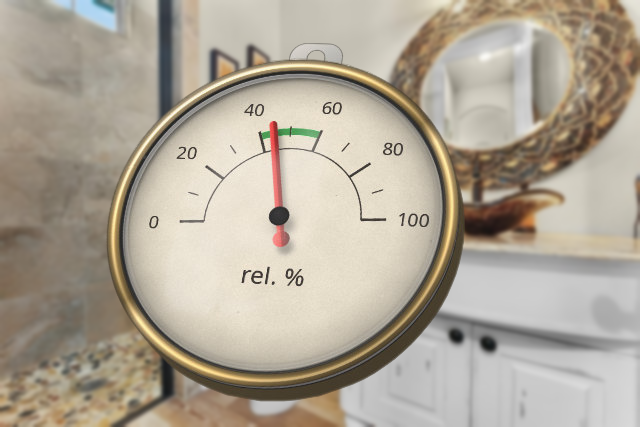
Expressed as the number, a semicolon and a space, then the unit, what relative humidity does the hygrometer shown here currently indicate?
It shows 45; %
